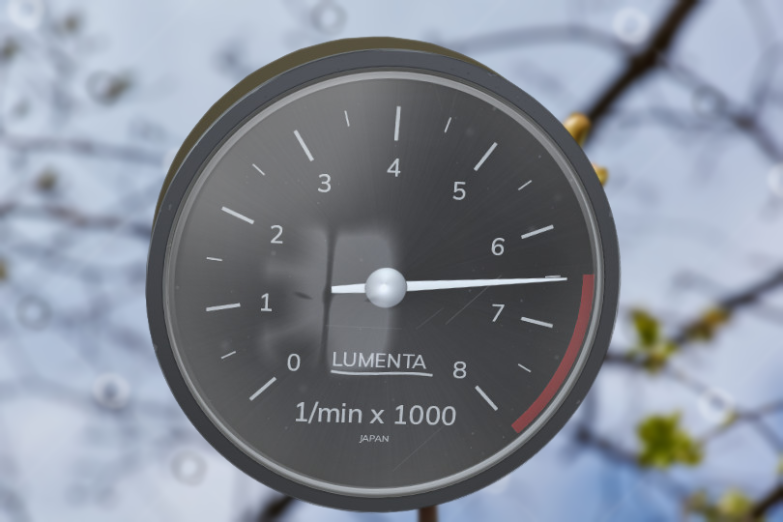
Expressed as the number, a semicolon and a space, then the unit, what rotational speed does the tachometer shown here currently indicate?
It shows 6500; rpm
